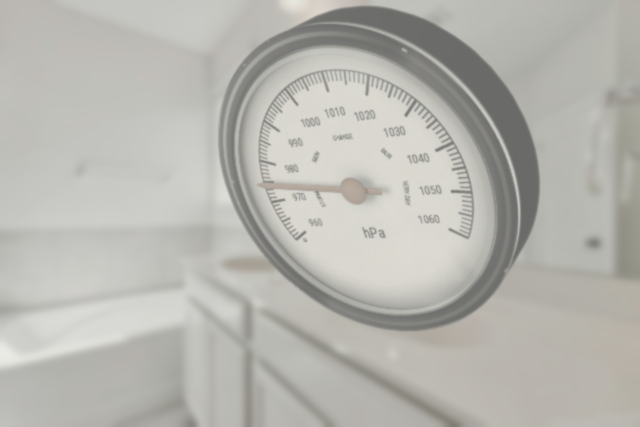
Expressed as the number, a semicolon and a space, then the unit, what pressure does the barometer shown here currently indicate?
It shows 975; hPa
